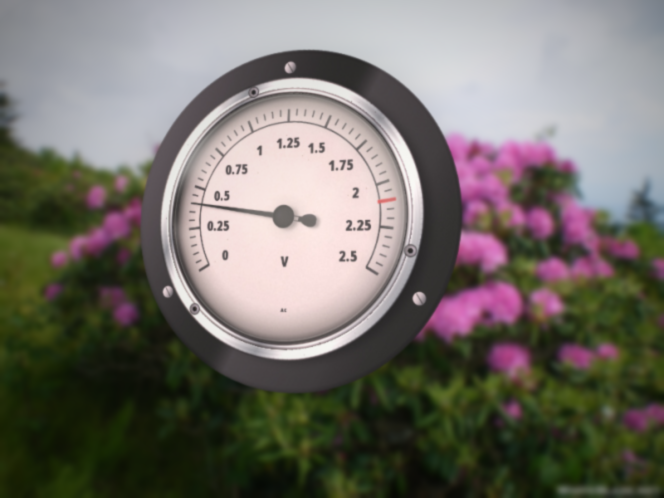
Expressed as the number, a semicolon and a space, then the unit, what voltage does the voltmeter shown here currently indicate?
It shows 0.4; V
